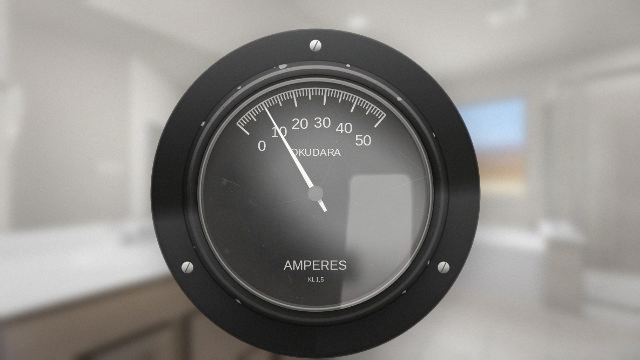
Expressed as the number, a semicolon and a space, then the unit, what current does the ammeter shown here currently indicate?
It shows 10; A
